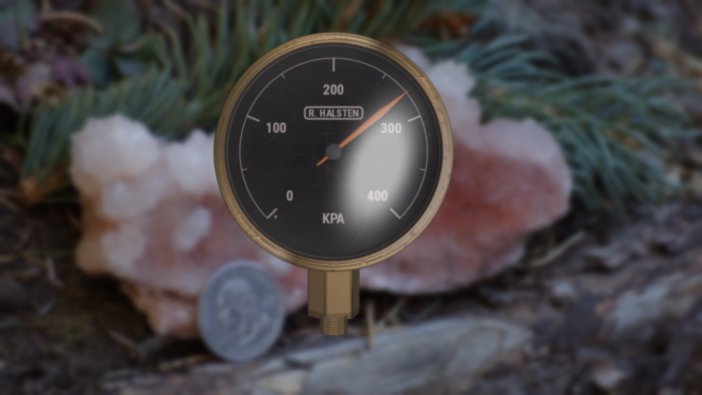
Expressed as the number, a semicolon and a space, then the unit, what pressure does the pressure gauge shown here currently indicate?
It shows 275; kPa
